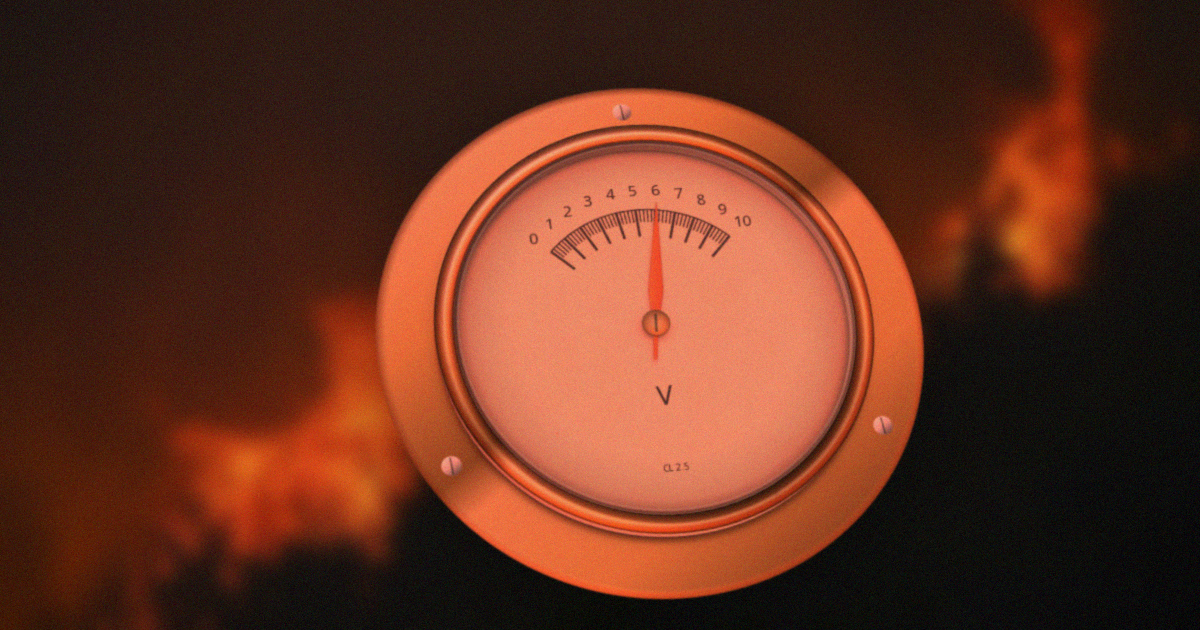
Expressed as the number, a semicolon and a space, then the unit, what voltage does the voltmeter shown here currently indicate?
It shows 6; V
